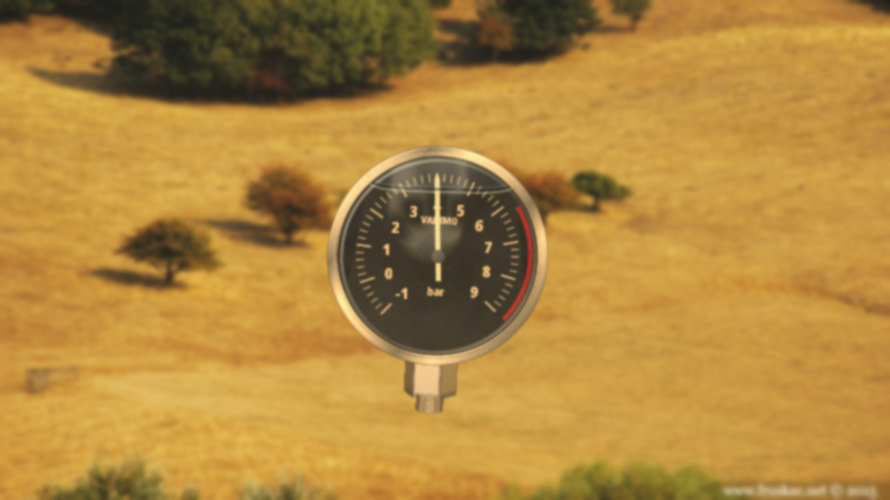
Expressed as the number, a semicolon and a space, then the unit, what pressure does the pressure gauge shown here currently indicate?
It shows 4; bar
